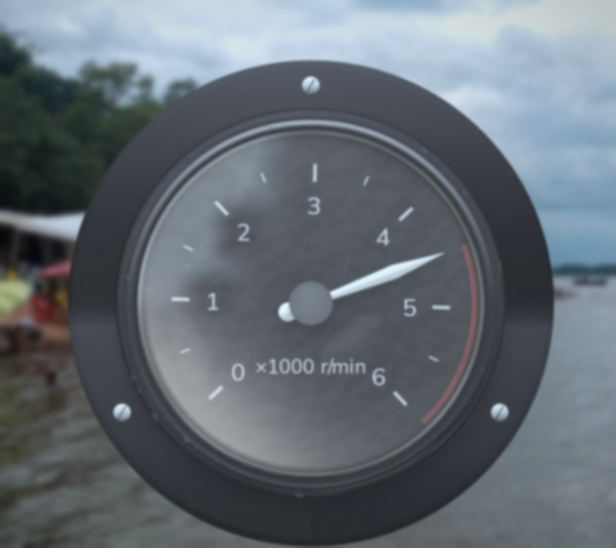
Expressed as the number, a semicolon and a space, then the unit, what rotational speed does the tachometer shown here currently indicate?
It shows 4500; rpm
